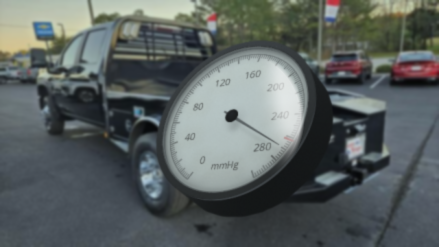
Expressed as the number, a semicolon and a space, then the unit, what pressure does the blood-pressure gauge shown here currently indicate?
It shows 270; mmHg
